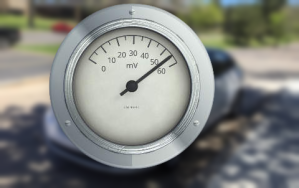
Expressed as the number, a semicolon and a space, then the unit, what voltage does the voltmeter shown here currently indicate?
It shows 55; mV
